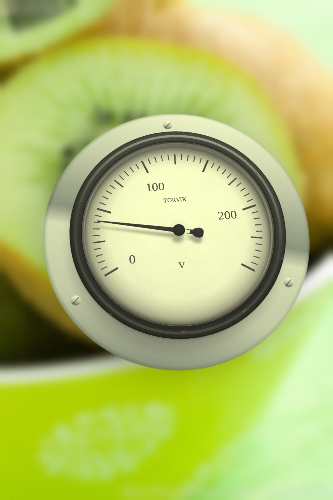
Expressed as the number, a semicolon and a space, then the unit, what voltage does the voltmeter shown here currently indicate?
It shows 40; V
